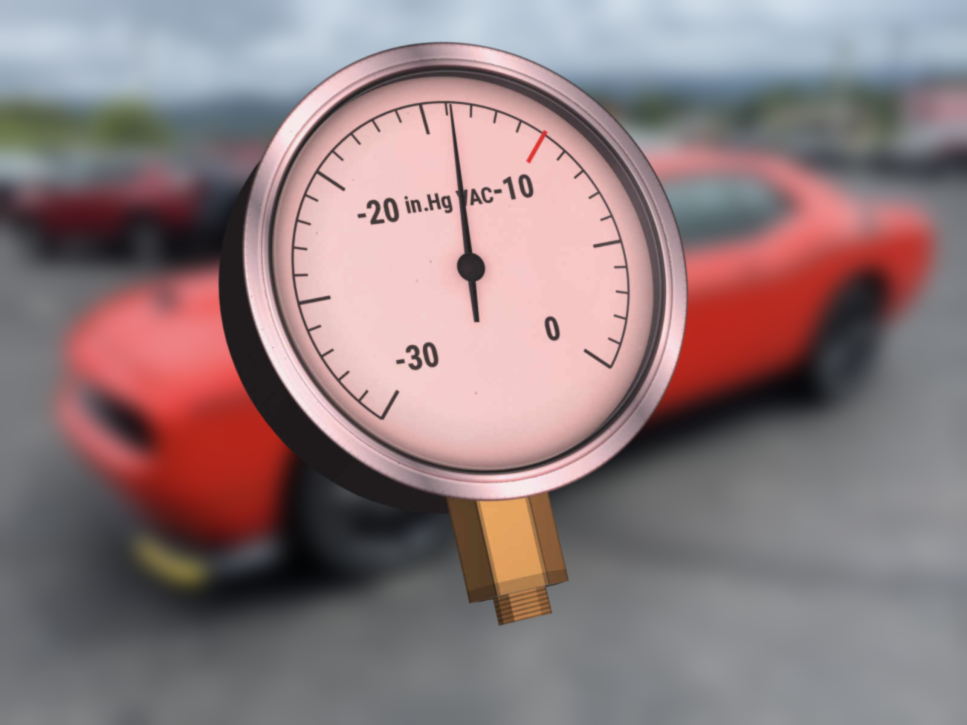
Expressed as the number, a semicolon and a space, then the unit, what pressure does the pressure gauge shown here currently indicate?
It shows -14; inHg
